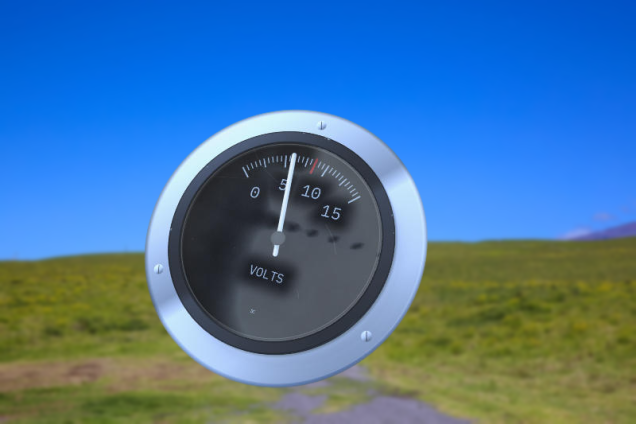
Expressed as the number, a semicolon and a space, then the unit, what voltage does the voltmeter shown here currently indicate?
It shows 6; V
